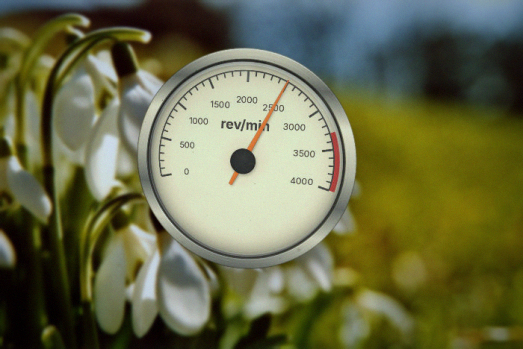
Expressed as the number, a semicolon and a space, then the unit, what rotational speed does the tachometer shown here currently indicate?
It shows 2500; rpm
